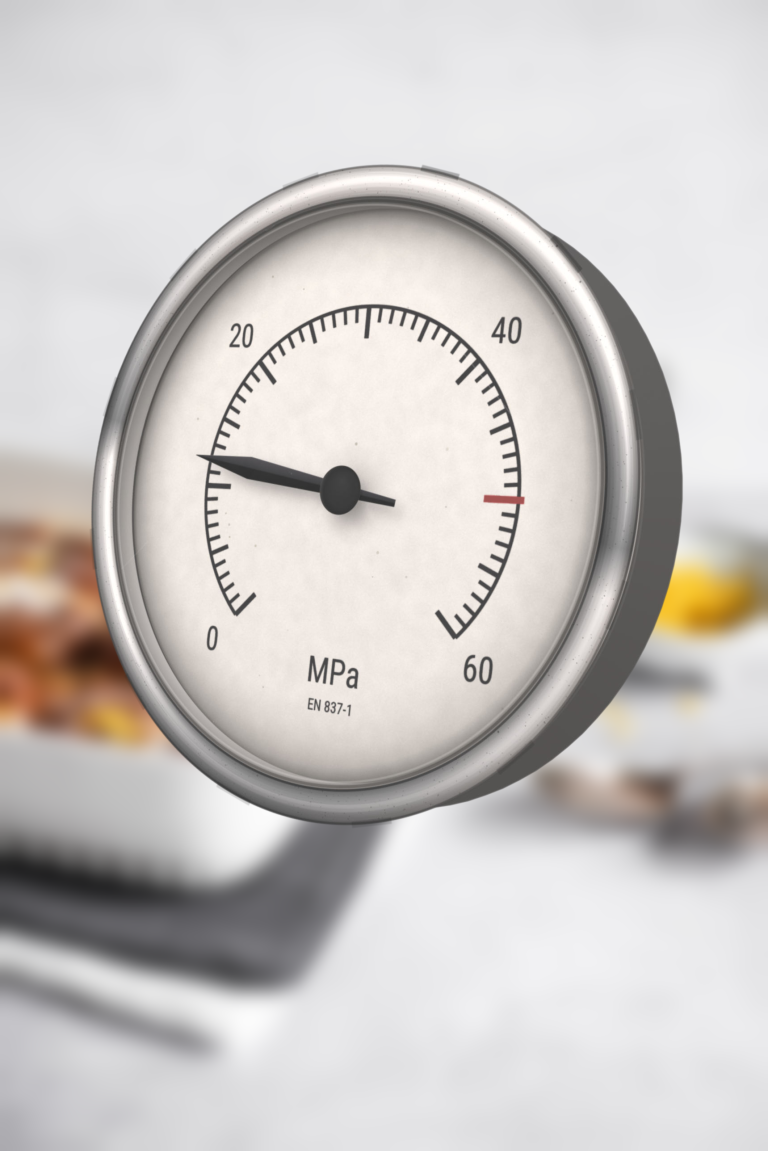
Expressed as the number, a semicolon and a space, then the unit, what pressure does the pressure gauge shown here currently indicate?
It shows 12; MPa
